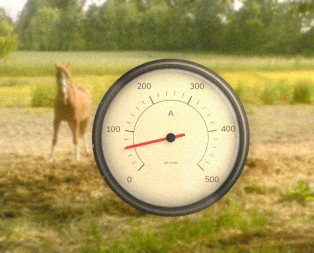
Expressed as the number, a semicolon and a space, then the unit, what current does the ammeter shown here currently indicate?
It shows 60; A
